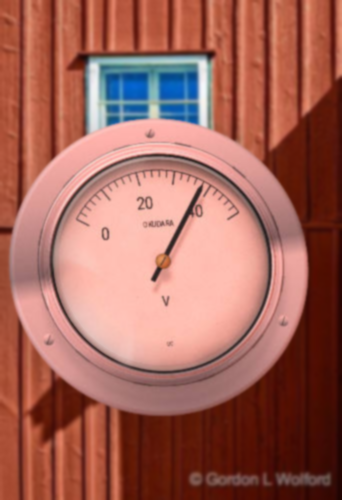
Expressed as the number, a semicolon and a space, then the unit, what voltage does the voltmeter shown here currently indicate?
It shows 38; V
